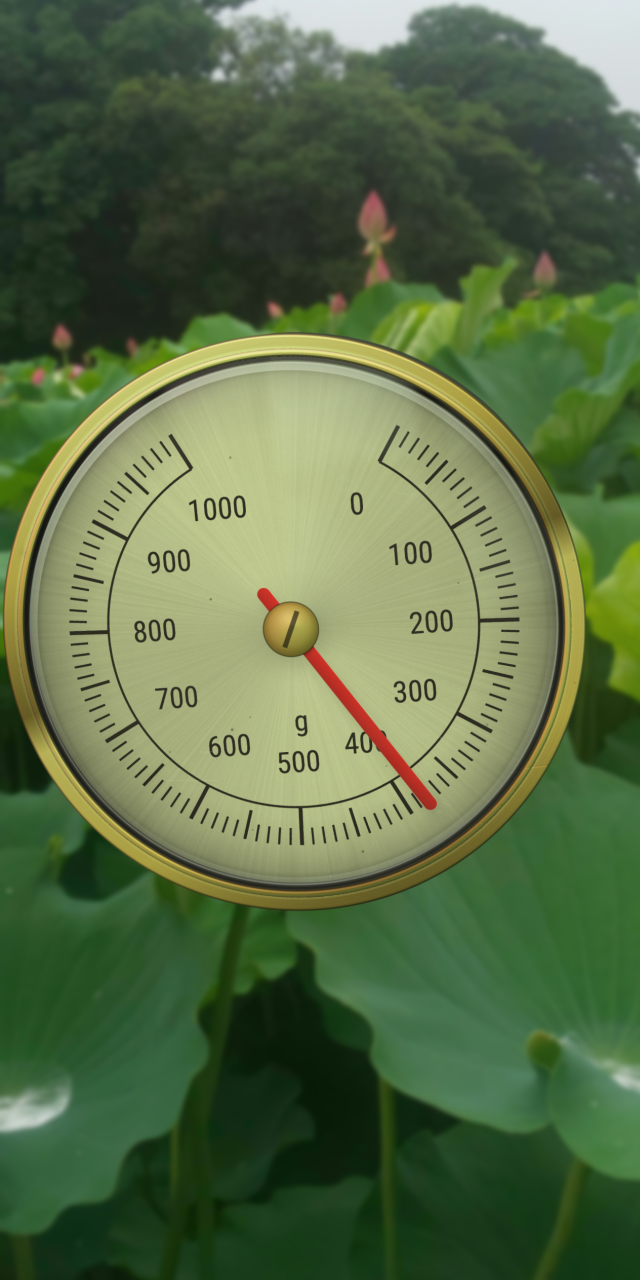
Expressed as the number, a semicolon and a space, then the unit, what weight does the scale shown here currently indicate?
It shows 380; g
